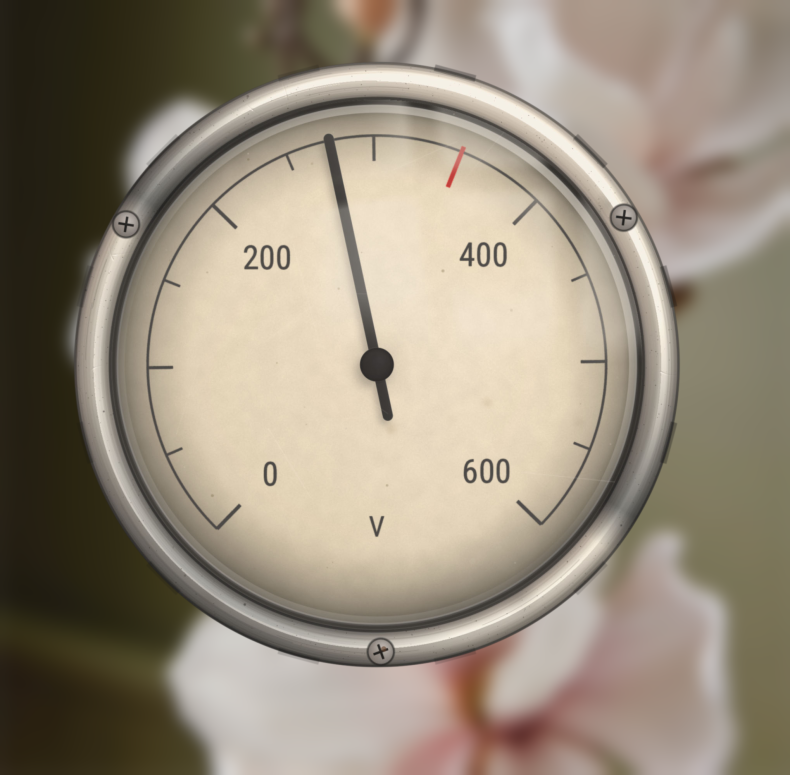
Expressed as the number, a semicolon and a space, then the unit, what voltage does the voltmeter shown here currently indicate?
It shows 275; V
